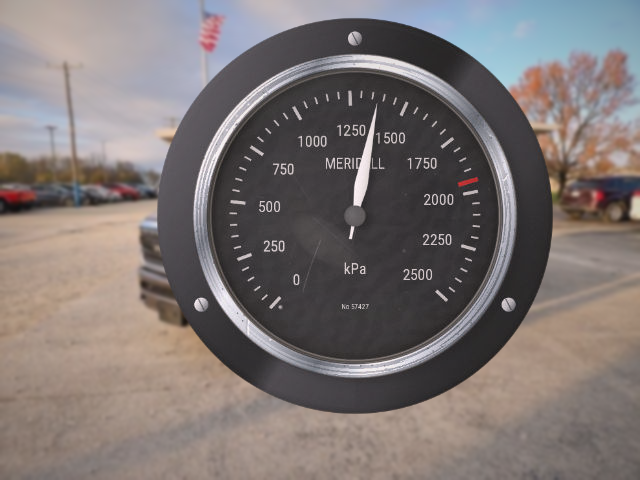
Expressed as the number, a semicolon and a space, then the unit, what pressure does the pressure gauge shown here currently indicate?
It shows 1375; kPa
